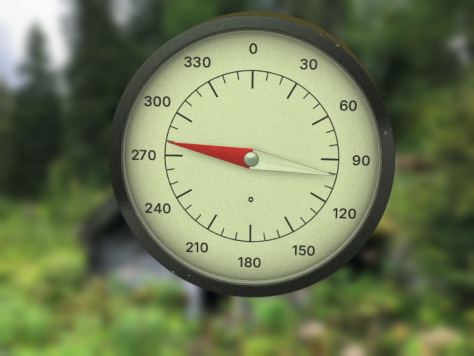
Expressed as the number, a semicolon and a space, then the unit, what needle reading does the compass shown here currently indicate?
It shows 280; °
